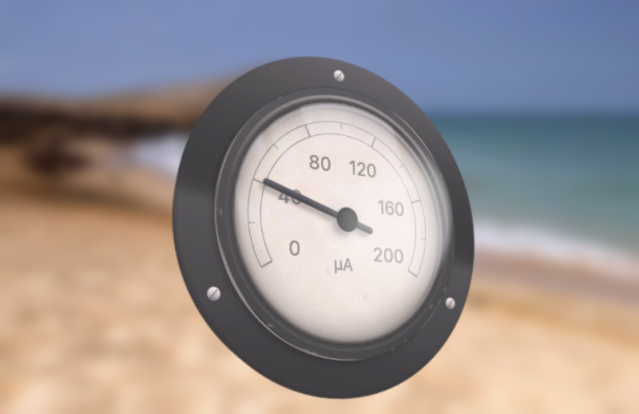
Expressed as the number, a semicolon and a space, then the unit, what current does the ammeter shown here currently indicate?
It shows 40; µA
